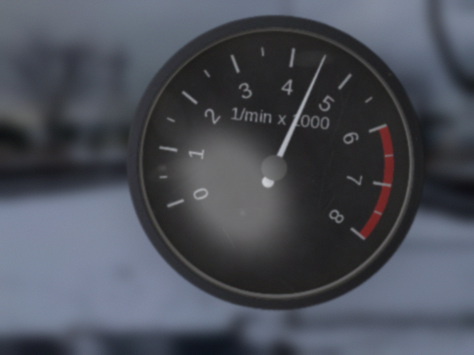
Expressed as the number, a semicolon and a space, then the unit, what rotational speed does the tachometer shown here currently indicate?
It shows 4500; rpm
